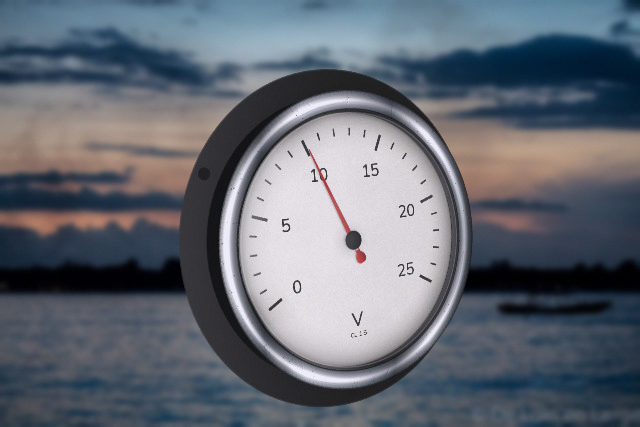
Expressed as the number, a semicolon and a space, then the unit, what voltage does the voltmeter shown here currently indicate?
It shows 10; V
